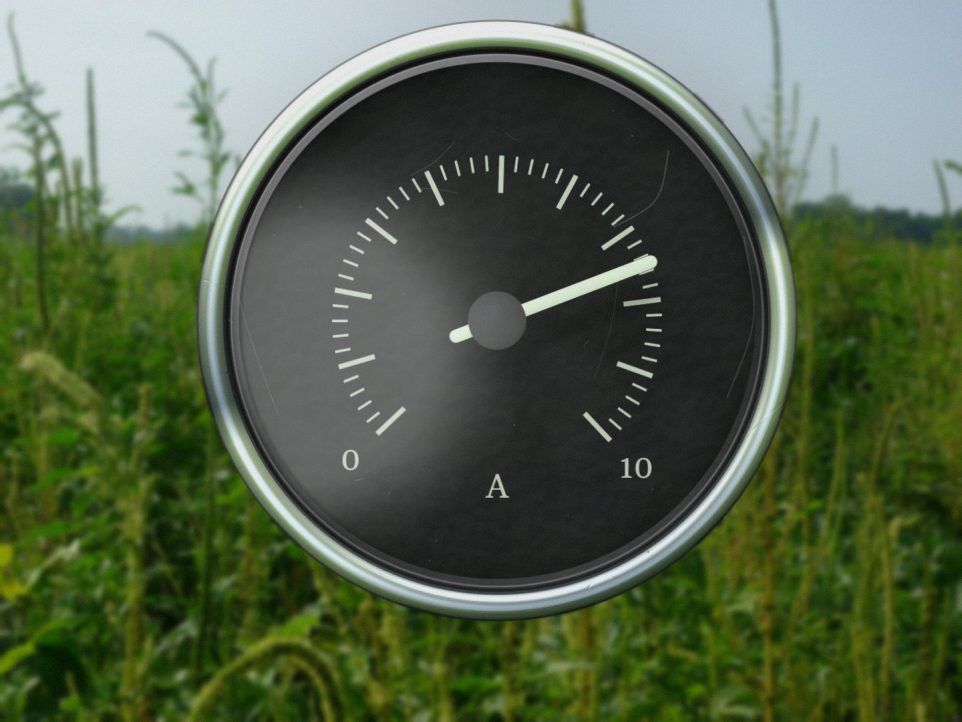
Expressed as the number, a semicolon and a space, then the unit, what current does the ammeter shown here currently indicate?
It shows 7.5; A
